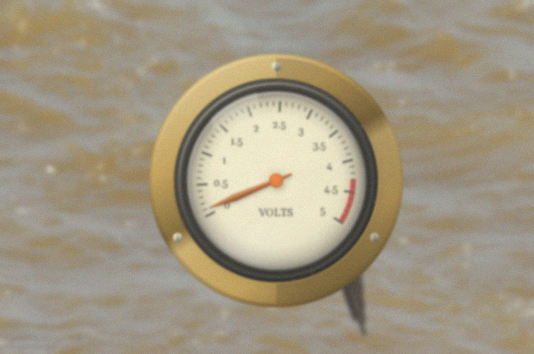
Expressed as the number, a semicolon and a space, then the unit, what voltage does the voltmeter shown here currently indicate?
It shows 0.1; V
